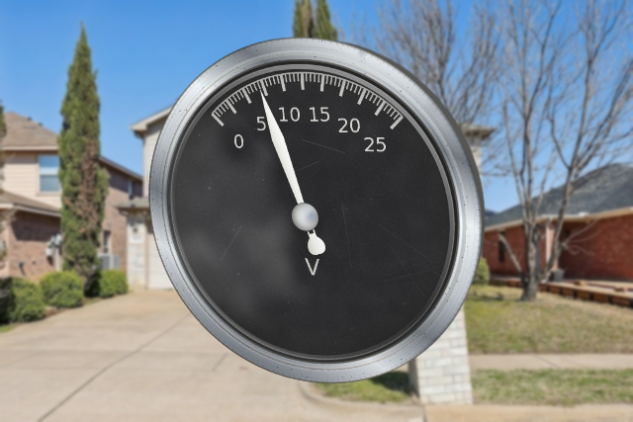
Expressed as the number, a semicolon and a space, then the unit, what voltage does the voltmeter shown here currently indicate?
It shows 7.5; V
